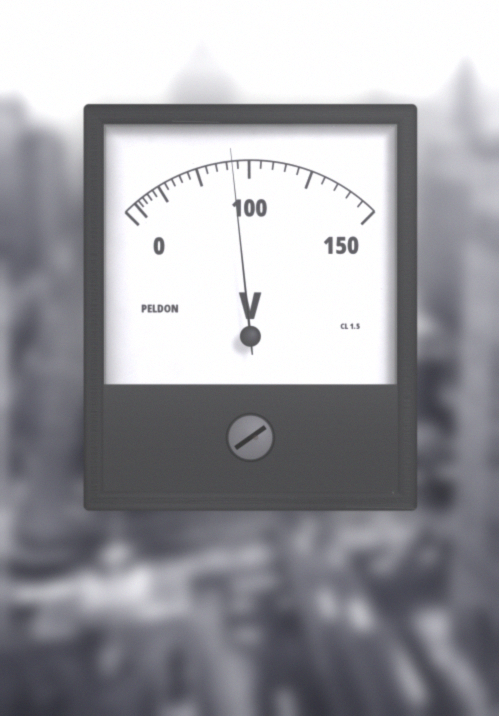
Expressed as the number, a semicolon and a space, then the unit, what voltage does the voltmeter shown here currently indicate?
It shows 92.5; V
